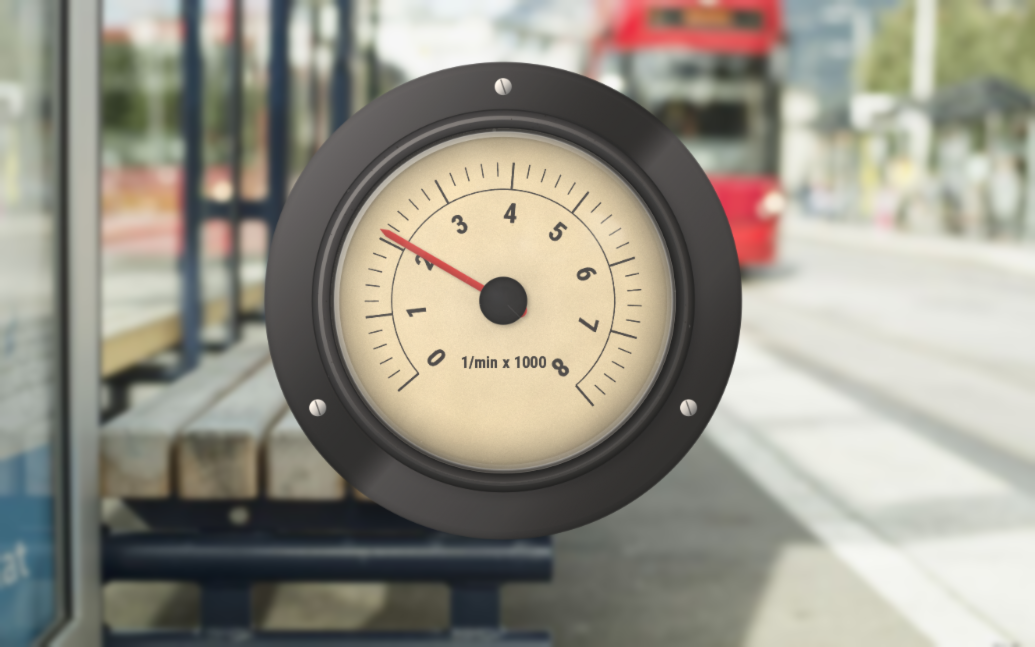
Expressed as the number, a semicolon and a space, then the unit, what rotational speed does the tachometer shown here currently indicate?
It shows 2100; rpm
